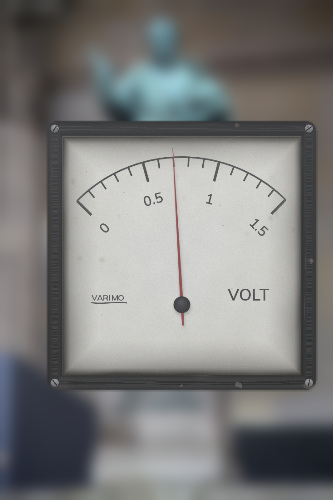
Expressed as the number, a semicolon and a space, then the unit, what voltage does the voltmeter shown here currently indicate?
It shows 0.7; V
